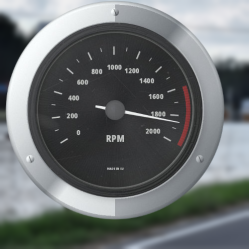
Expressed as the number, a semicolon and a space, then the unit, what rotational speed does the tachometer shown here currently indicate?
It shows 1850; rpm
